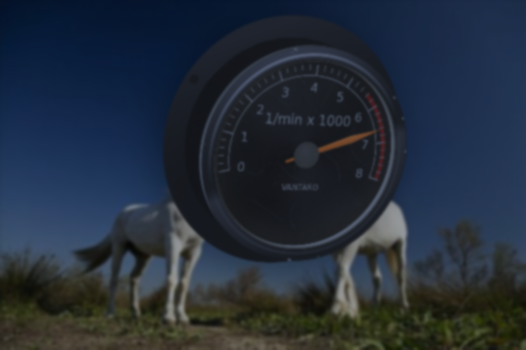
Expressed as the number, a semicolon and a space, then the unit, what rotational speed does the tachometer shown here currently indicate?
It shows 6600; rpm
